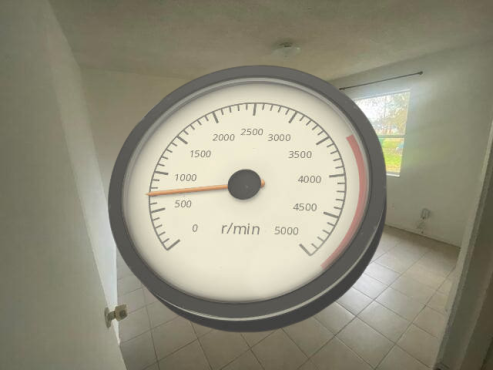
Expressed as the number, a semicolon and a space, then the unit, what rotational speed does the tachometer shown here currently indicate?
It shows 700; rpm
